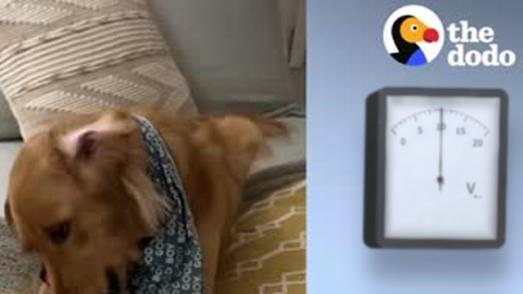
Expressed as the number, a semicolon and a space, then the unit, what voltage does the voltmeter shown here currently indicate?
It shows 10; V
